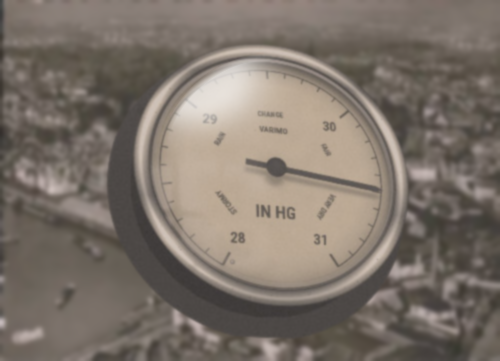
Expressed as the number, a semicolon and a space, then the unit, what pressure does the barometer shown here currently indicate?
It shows 30.5; inHg
